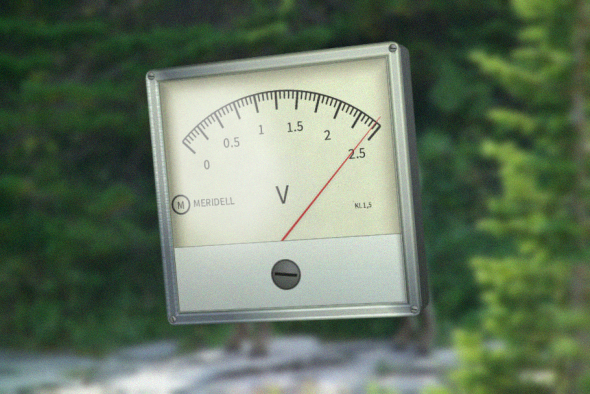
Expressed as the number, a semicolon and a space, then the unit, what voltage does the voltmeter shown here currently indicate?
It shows 2.45; V
